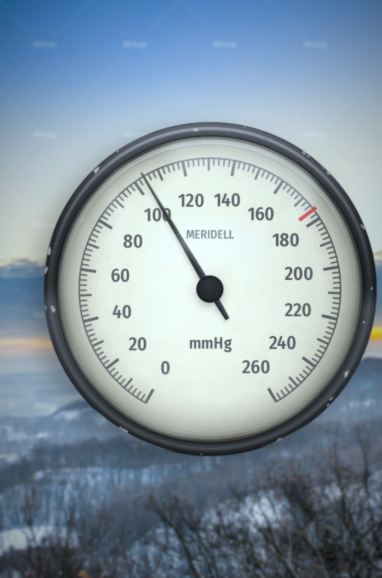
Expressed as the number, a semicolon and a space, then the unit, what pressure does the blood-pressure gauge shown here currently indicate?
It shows 104; mmHg
